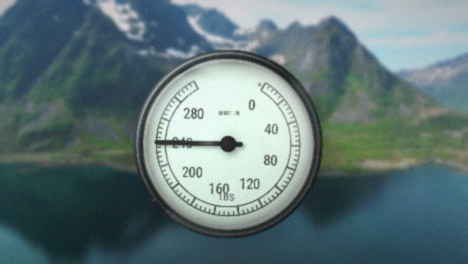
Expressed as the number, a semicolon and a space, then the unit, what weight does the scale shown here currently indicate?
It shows 240; lb
